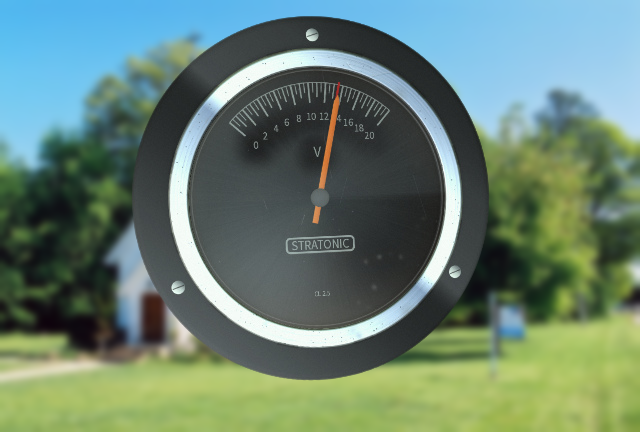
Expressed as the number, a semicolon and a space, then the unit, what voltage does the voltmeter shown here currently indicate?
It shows 13.5; V
